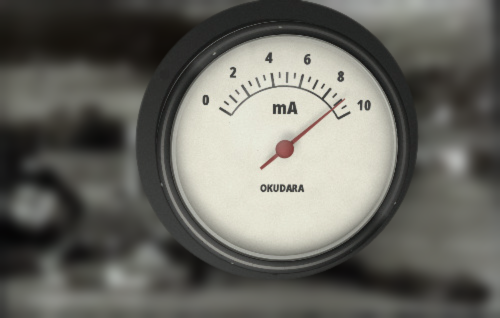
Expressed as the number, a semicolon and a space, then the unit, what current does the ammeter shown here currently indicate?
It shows 9; mA
